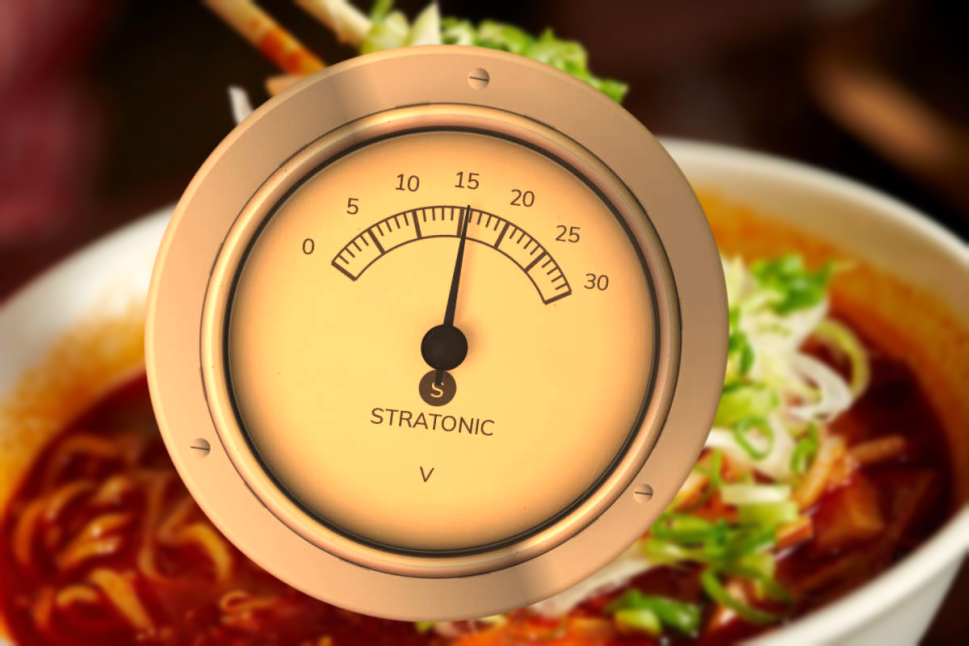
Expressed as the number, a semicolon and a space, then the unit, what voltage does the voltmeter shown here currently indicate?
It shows 15.5; V
